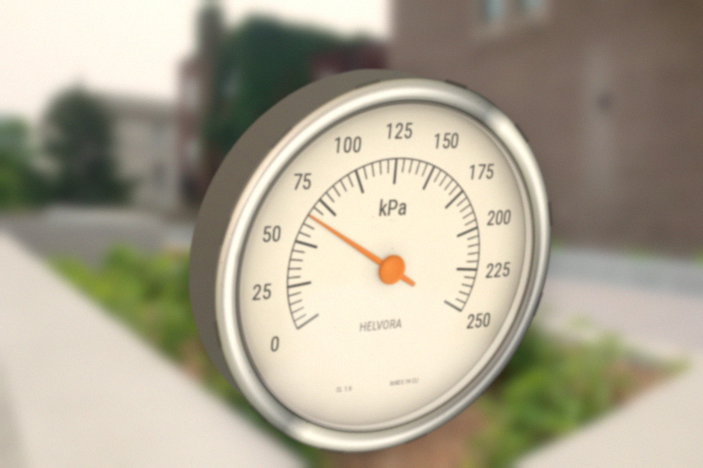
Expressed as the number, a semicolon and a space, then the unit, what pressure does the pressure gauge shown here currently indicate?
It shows 65; kPa
